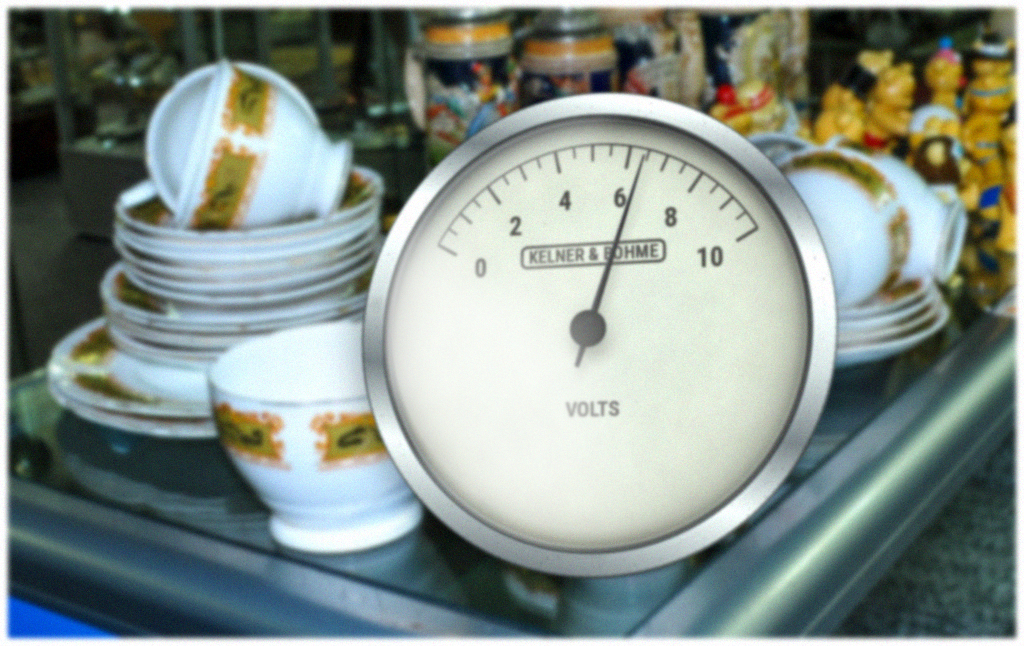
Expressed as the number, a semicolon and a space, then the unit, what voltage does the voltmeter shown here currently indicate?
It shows 6.5; V
